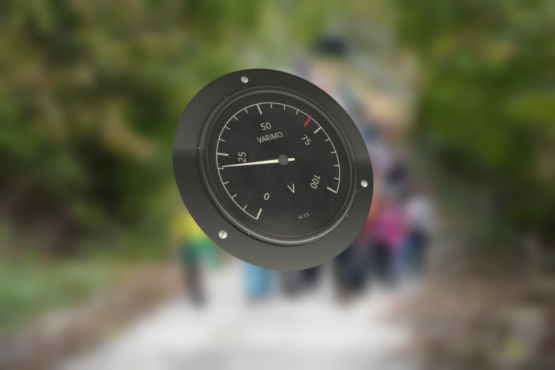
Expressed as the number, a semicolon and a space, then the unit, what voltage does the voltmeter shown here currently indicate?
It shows 20; V
